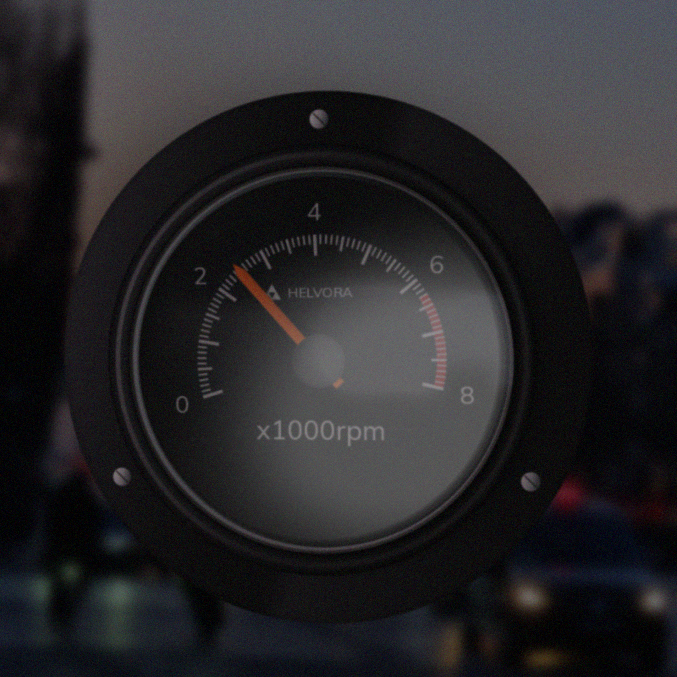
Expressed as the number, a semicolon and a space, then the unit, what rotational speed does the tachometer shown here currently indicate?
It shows 2500; rpm
